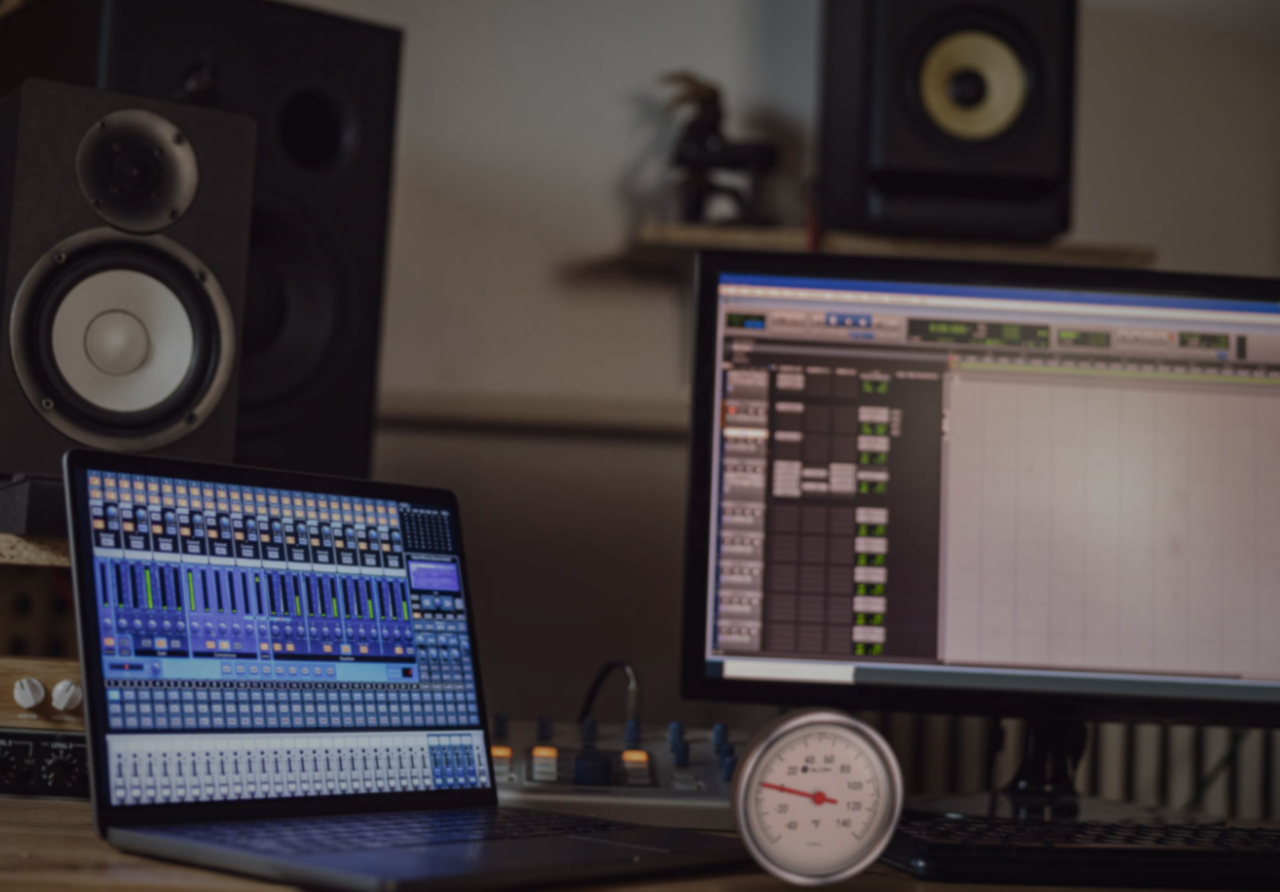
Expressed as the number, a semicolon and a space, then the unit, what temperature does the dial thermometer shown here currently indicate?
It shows 0; °F
